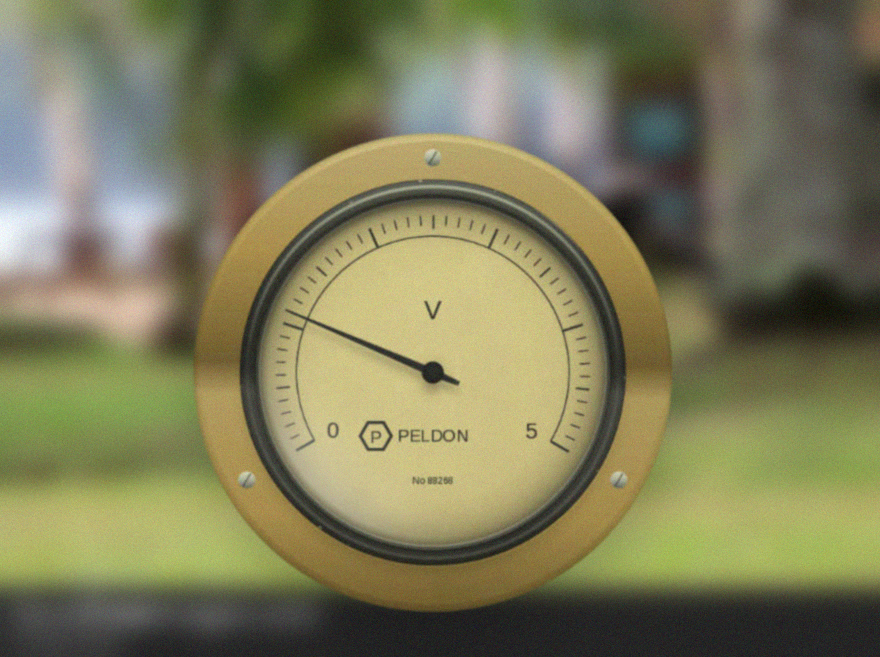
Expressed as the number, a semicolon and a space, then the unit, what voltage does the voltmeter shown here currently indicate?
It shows 1.1; V
